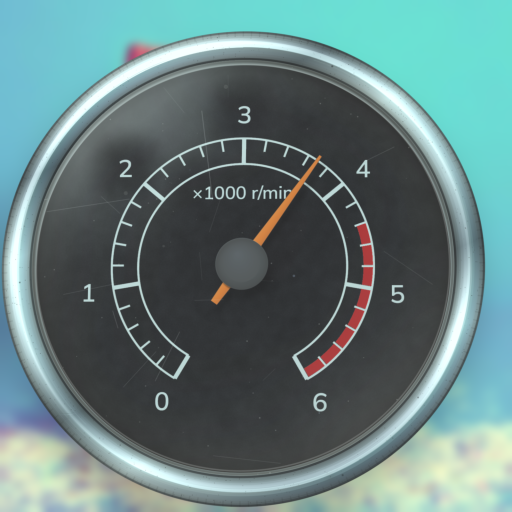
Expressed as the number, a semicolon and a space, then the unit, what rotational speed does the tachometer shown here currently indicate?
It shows 3700; rpm
